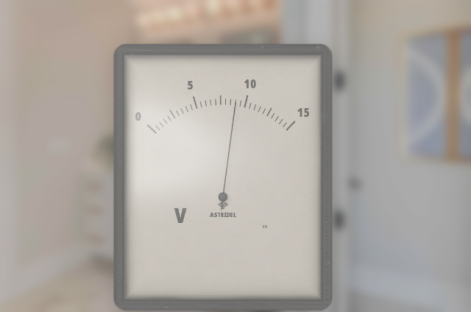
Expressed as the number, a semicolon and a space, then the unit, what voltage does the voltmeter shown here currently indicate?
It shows 9; V
